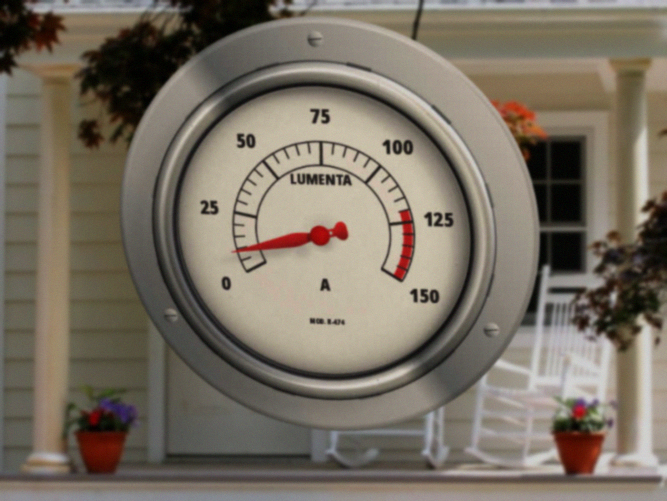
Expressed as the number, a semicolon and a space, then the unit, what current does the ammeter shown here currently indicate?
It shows 10; A
